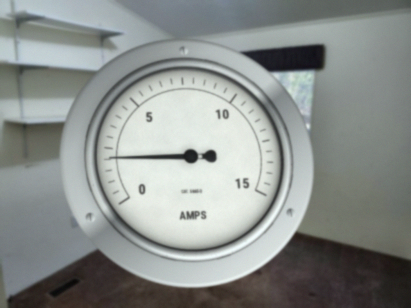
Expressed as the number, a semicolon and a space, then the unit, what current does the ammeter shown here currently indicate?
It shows 2; A
